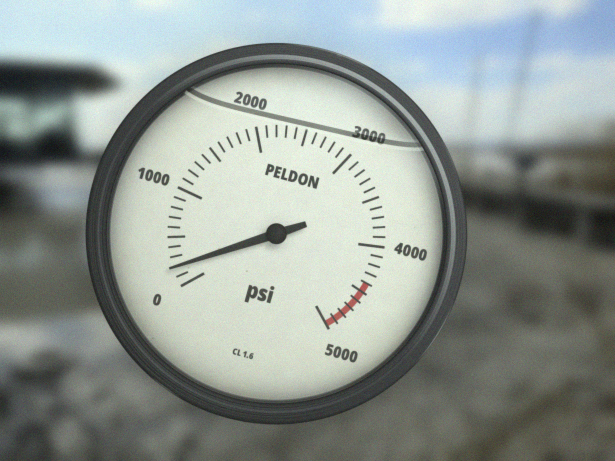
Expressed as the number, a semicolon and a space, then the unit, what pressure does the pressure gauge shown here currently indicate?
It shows 200; psi
